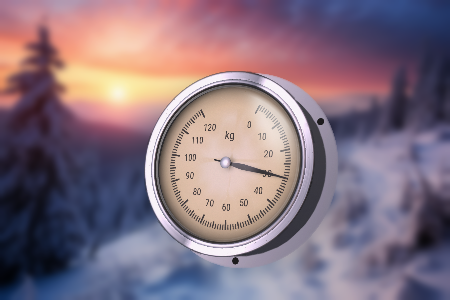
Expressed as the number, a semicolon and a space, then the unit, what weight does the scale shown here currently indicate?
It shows 30; kg
